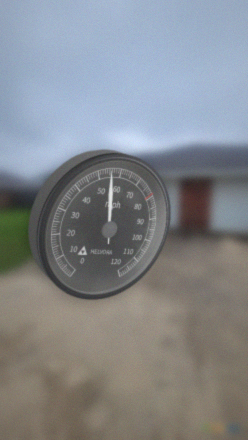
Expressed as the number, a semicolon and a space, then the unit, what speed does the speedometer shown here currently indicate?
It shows 55; mph
